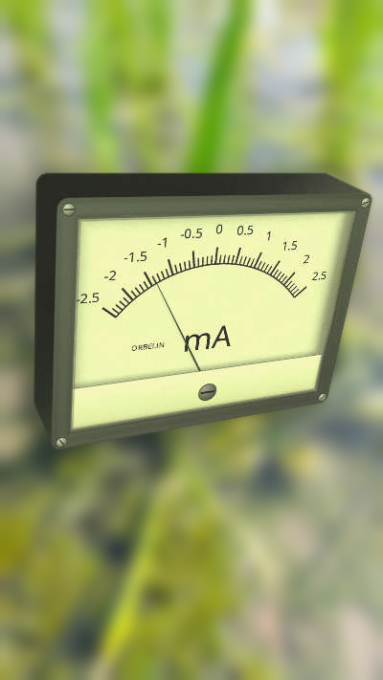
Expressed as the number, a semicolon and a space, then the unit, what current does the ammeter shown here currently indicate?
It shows -1.4; mA
